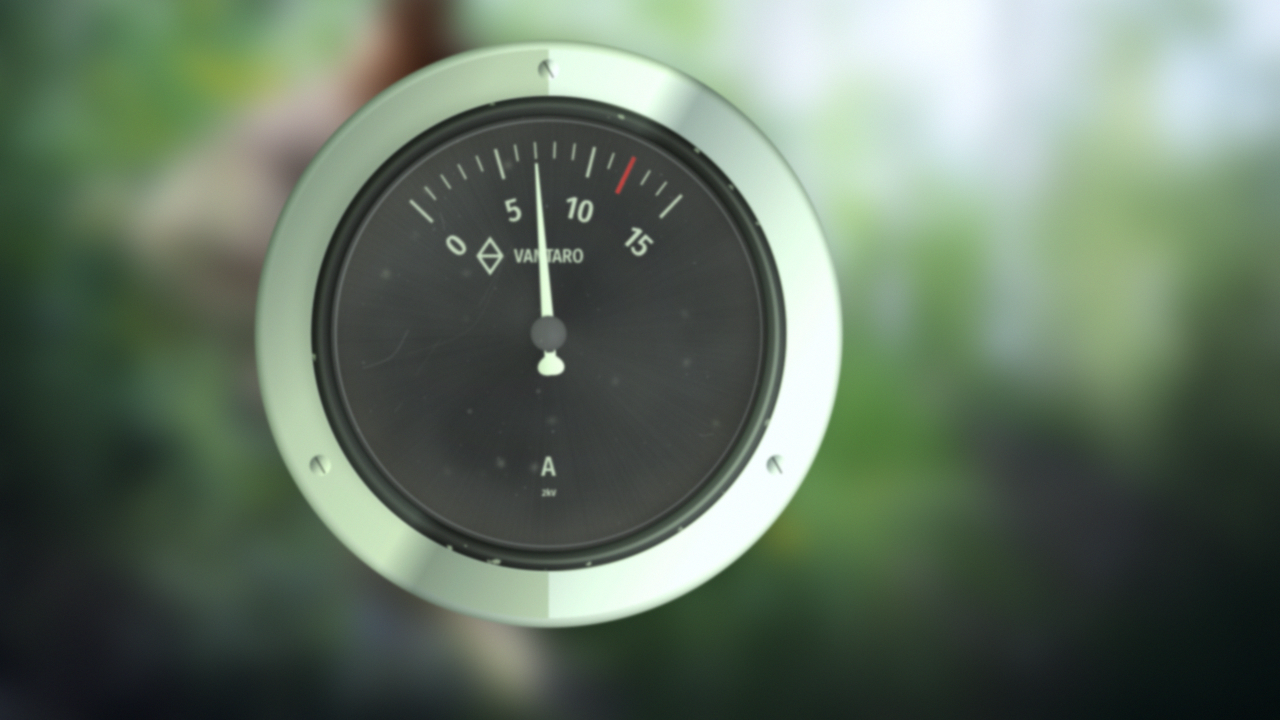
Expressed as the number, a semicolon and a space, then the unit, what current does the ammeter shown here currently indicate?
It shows 7; A
